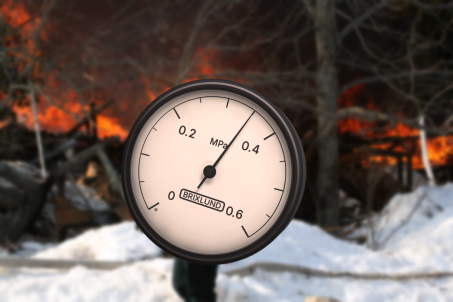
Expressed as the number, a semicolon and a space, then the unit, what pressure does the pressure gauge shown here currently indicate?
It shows 0.35; MPa
